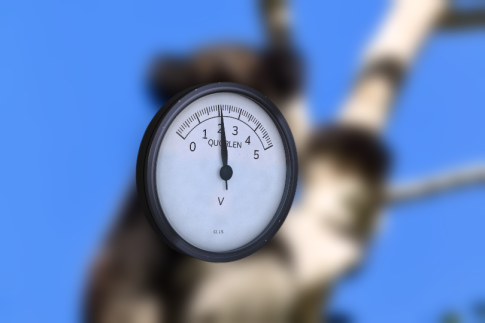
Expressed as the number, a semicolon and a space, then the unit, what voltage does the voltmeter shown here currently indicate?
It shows 2; V
